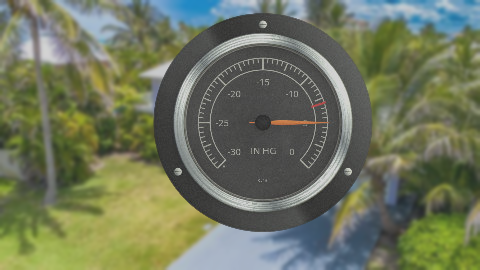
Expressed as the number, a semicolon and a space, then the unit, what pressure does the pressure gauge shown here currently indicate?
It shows -5; inHg
